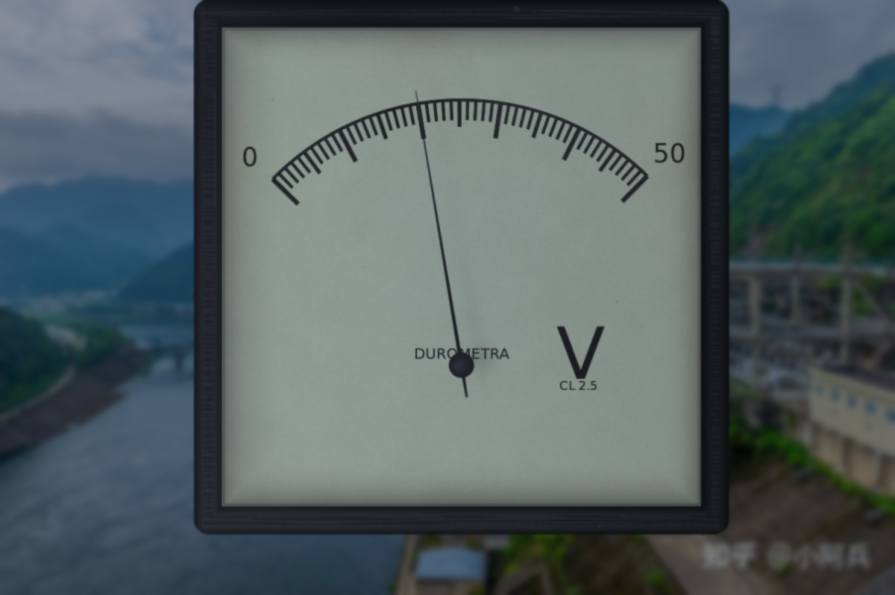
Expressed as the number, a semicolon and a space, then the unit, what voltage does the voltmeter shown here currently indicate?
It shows 20; V
